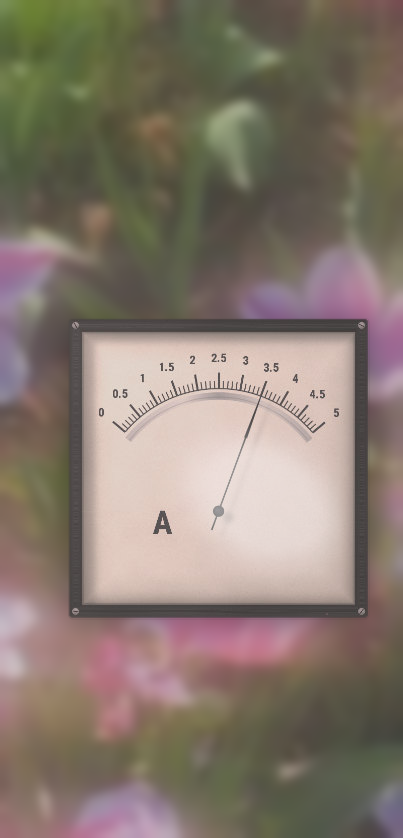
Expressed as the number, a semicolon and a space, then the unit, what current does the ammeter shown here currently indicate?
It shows 3.5; A
